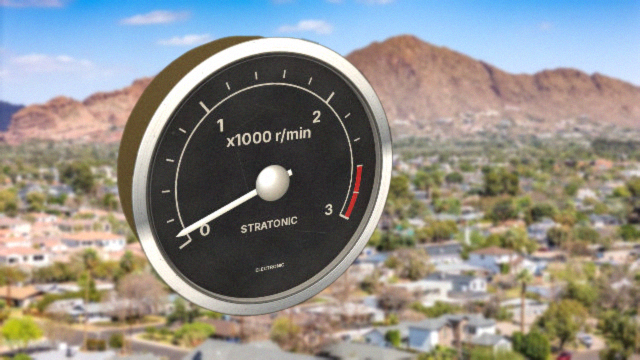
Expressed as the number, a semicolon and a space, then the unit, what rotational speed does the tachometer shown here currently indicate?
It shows 100; rpm
